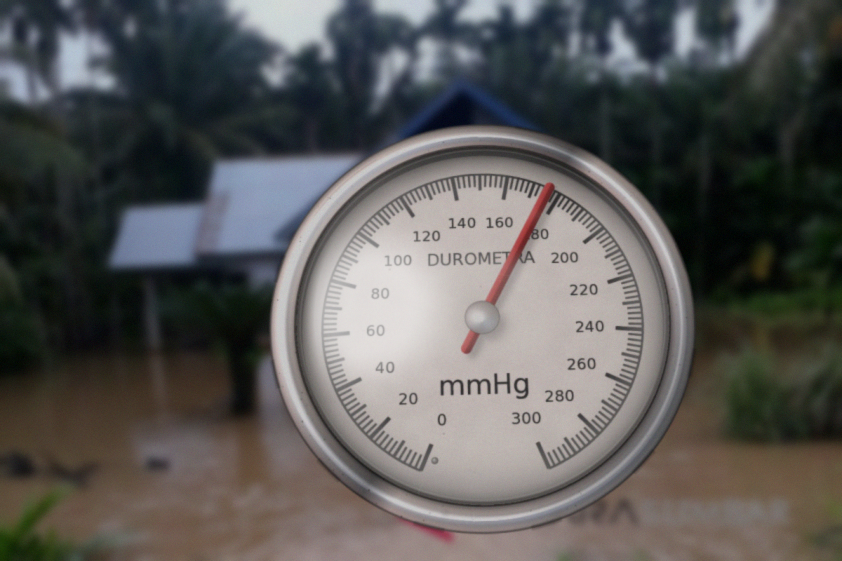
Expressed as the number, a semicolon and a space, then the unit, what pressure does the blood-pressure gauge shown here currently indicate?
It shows 176; mmHg
